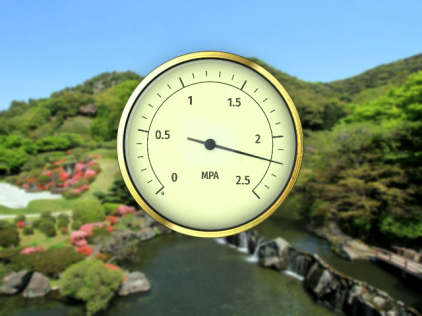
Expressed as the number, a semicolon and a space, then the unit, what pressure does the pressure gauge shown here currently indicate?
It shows 2.2; MPa
